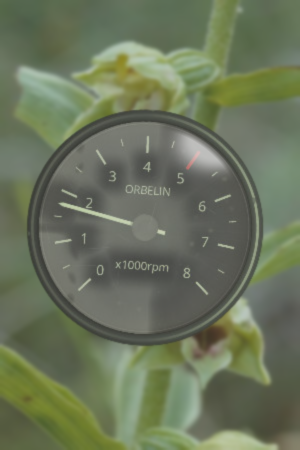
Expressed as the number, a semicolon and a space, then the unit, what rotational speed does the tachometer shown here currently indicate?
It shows 1750; rpm
